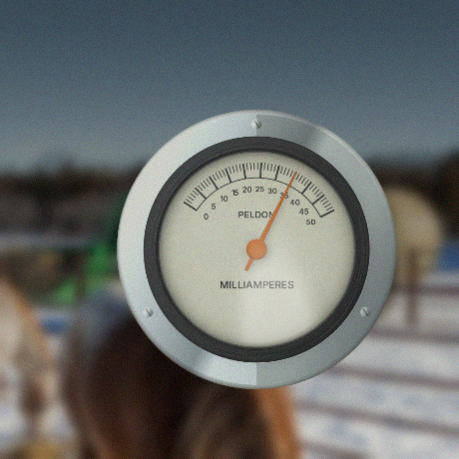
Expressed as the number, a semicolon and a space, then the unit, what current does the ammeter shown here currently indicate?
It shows 35; mA
